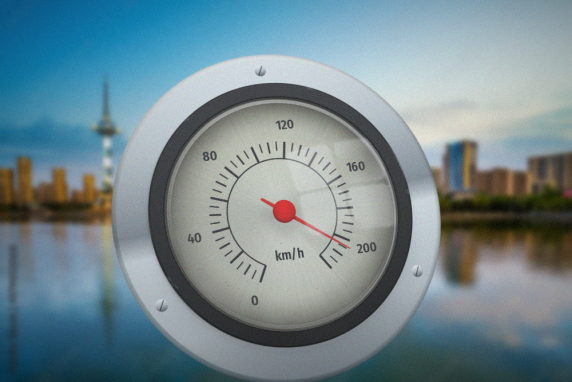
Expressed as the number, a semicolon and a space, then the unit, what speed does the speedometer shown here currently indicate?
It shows 205; km/h
